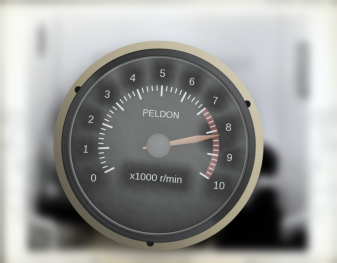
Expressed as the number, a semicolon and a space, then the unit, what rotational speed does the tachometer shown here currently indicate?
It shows 8200; rpm
